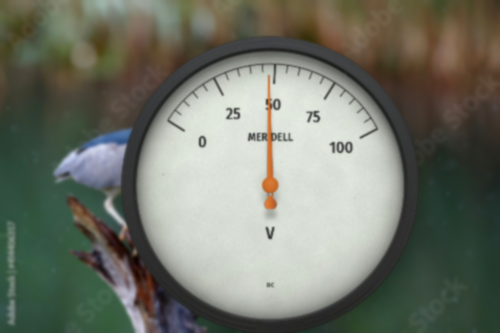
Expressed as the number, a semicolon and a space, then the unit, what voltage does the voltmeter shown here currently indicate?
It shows 47.5; V
